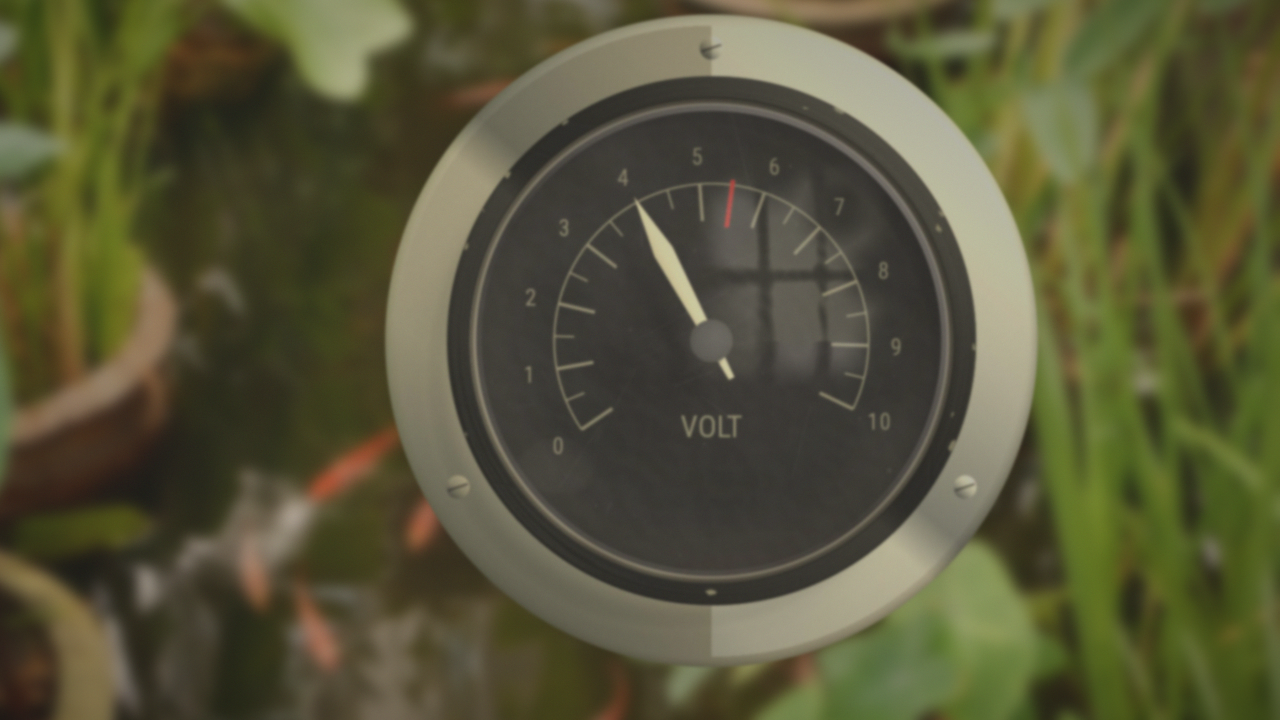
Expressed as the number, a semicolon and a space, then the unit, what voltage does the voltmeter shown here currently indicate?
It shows 4; V
